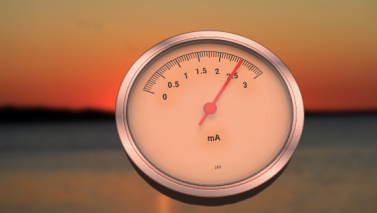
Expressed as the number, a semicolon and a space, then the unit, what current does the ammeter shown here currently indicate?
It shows 2.5; mA
